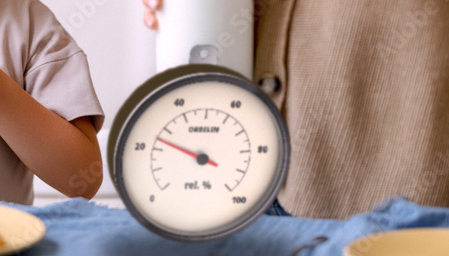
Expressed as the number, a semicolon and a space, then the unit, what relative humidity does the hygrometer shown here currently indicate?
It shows 25; %
